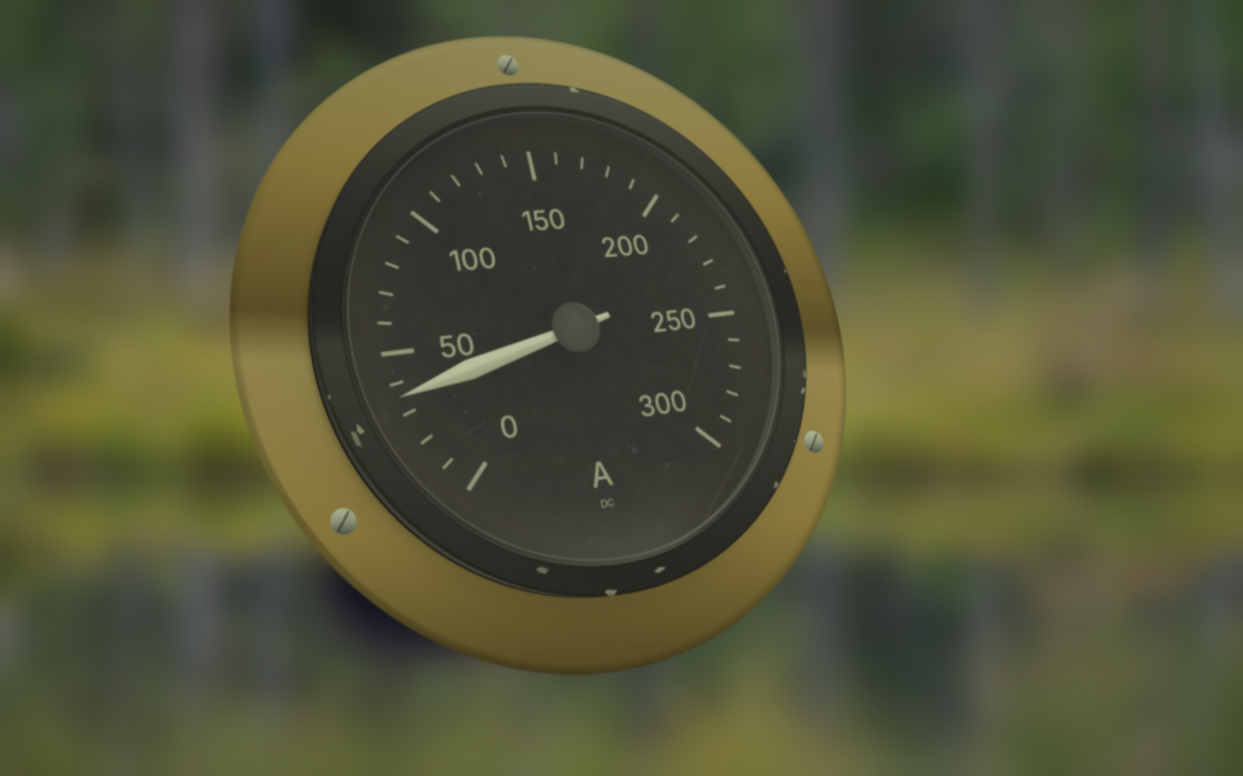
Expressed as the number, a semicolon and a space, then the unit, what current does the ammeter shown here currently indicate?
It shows 35; A
